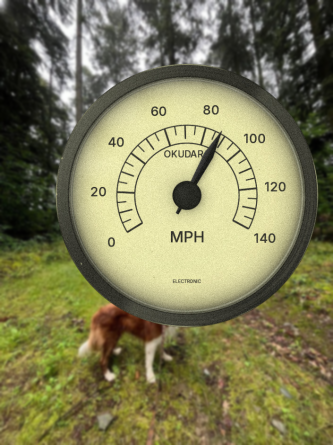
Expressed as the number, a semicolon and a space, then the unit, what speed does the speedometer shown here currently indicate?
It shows 87.5; mph
